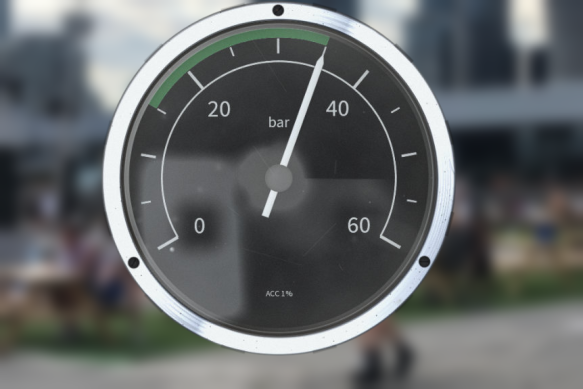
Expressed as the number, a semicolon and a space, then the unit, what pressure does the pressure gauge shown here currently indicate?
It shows 35; bar
